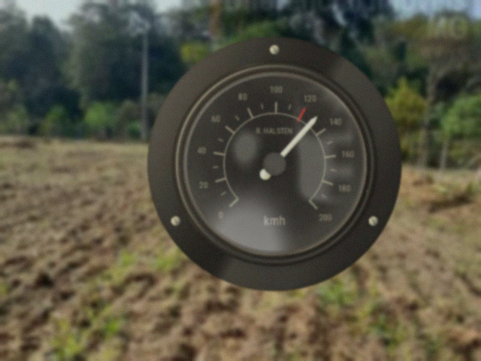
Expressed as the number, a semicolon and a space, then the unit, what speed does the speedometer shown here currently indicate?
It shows 130; km/h
